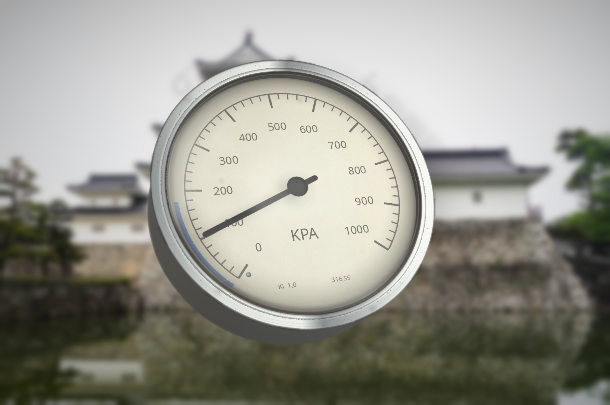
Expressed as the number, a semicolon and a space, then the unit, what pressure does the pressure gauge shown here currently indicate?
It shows 100; kPa
